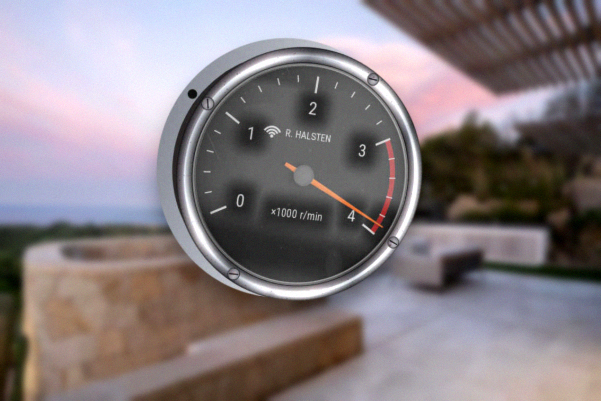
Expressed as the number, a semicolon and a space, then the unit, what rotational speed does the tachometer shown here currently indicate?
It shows 3900; rpm
